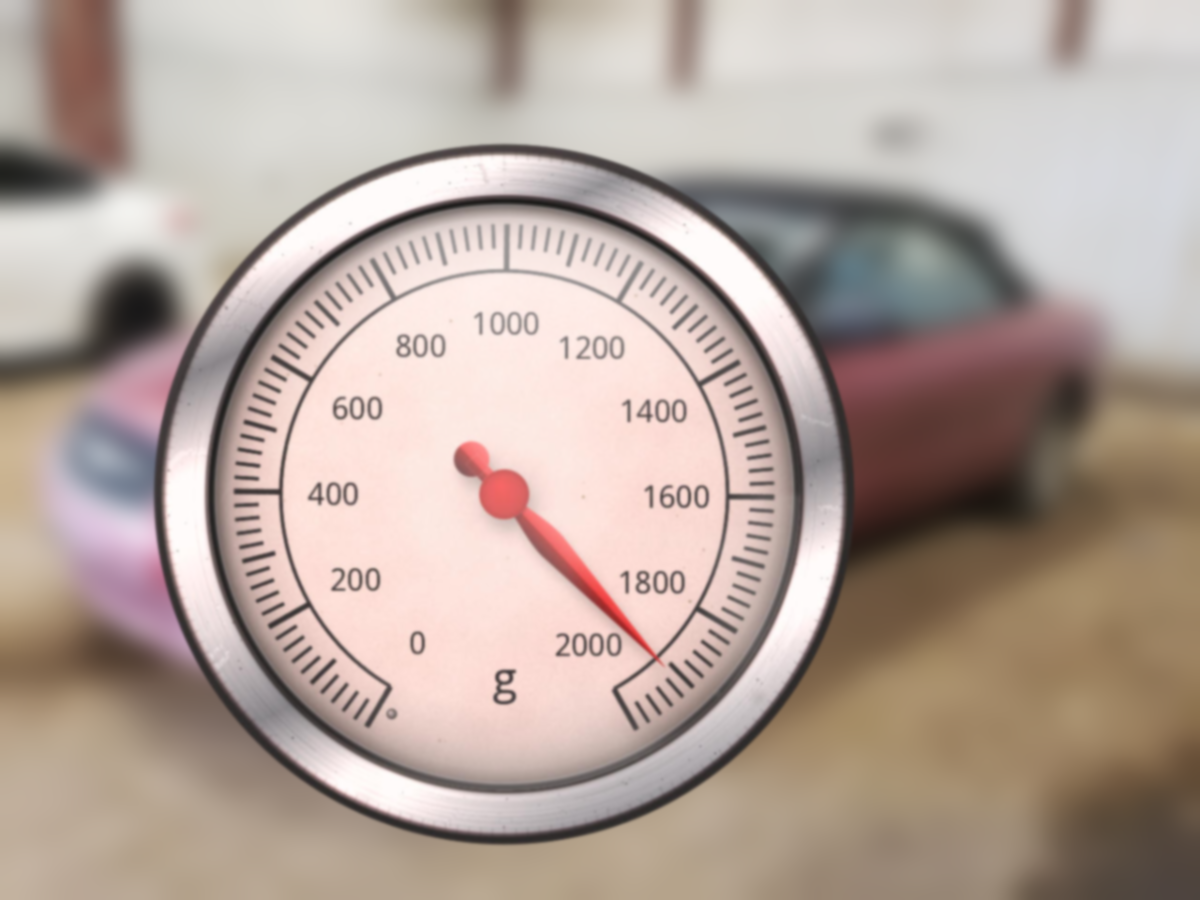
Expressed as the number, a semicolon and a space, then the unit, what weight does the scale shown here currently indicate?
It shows 1910; g
